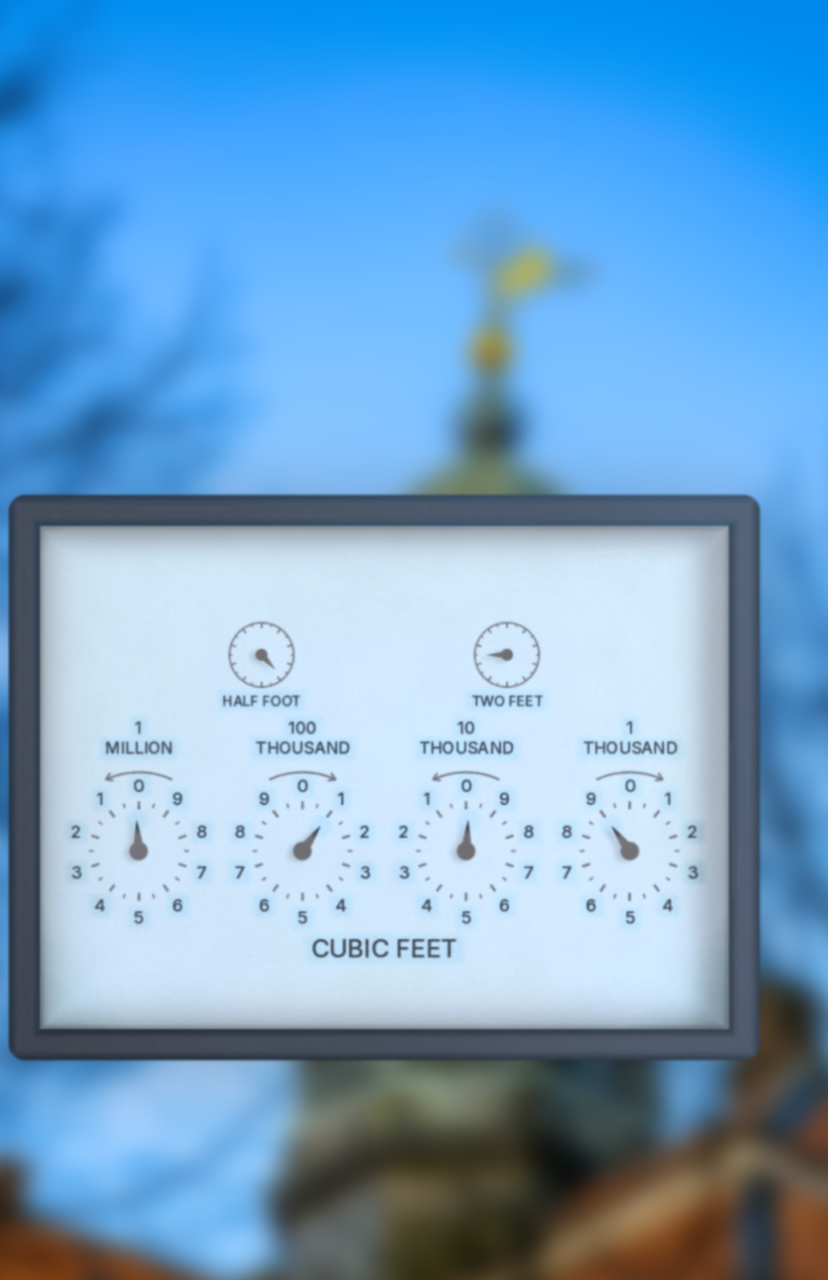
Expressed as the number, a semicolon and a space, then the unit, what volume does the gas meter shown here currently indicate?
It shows 9900; ft³
